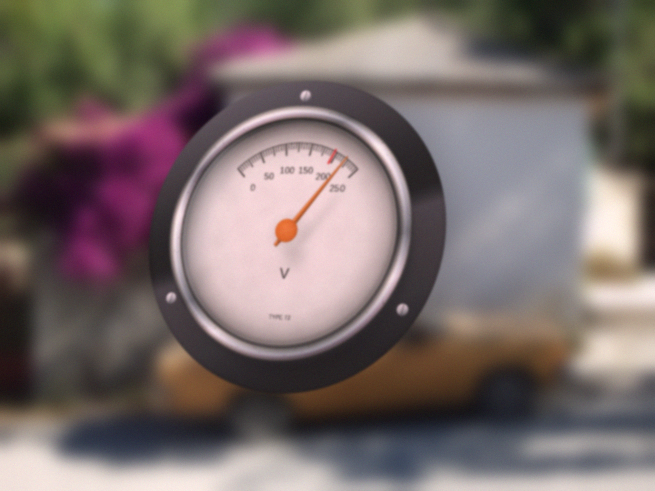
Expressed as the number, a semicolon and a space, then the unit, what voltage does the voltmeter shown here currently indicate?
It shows 225; V
